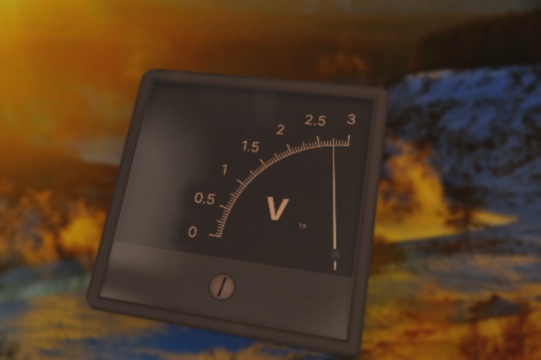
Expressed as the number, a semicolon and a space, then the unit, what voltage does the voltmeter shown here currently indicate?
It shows 2.75; V
